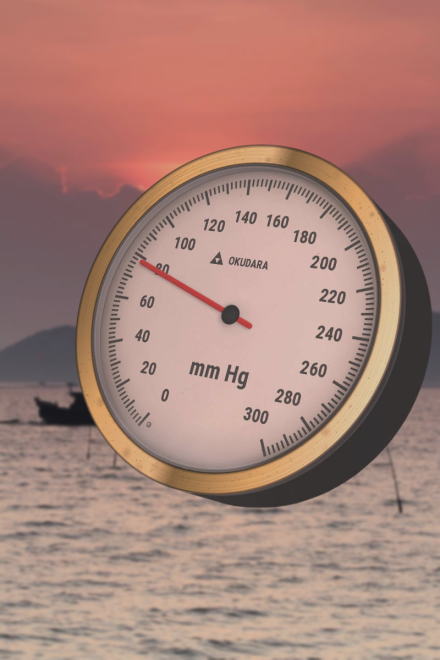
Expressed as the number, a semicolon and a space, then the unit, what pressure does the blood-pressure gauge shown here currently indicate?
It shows 78; mmHg
